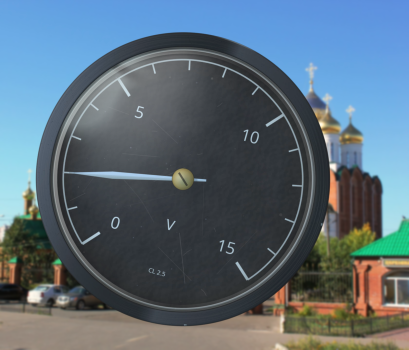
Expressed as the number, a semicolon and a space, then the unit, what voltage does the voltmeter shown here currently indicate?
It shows 2; V
